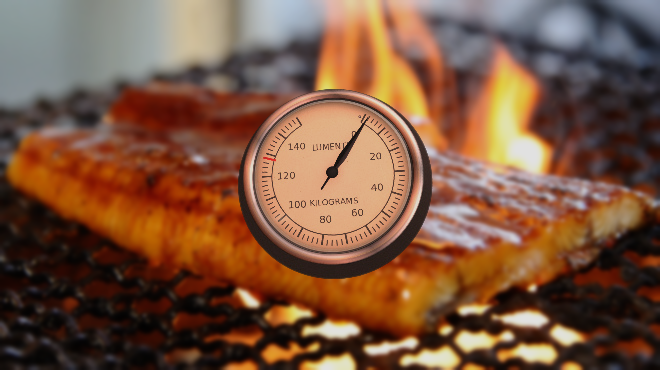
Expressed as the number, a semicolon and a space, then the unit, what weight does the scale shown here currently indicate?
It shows 2; kg
